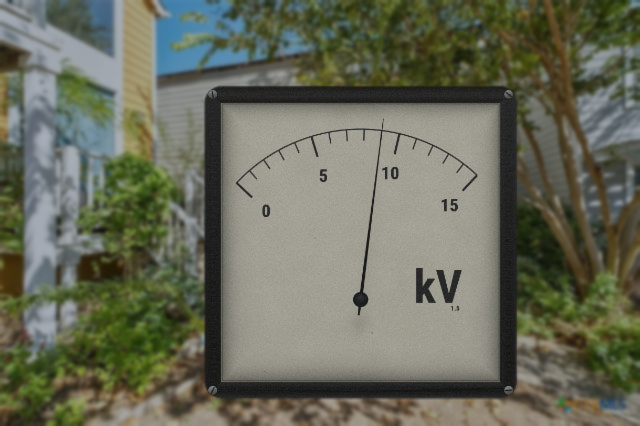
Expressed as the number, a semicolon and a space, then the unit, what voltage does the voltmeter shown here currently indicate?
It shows 9; kV
